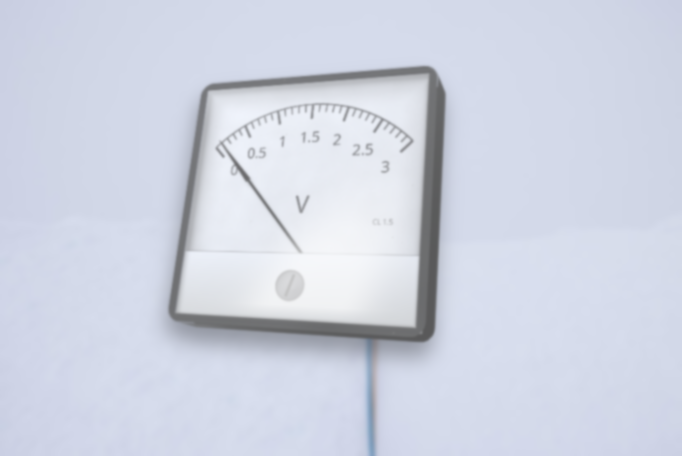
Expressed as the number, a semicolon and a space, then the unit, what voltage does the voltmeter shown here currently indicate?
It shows 0.1; V
